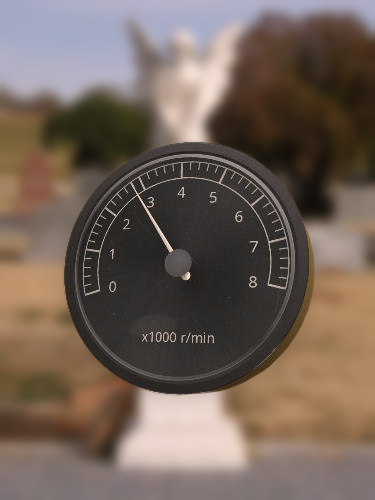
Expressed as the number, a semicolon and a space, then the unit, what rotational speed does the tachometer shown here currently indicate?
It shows 2800; rpm
